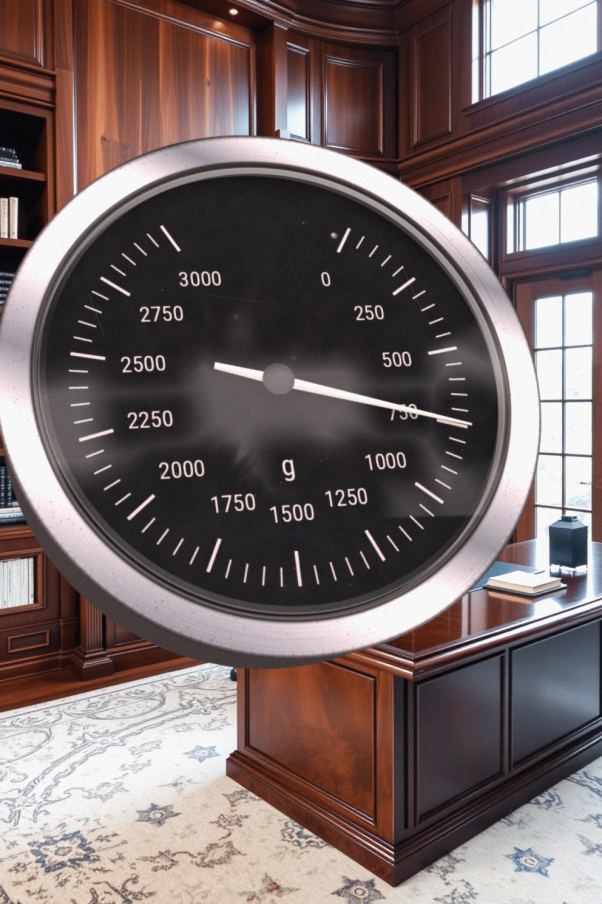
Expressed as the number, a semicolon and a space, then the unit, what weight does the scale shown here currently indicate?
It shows 750; g
